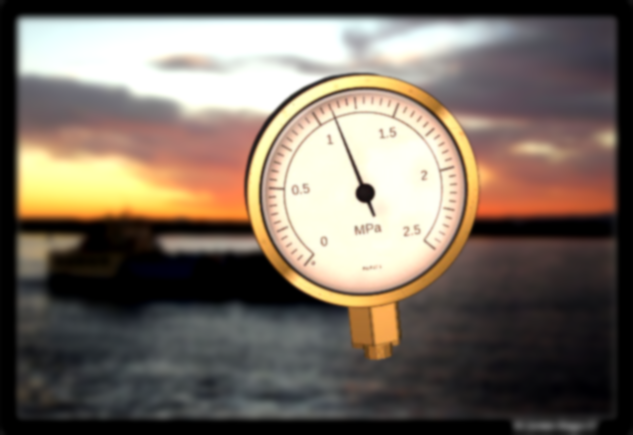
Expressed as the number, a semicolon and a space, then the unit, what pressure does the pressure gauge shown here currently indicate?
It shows 1.1; MPa
